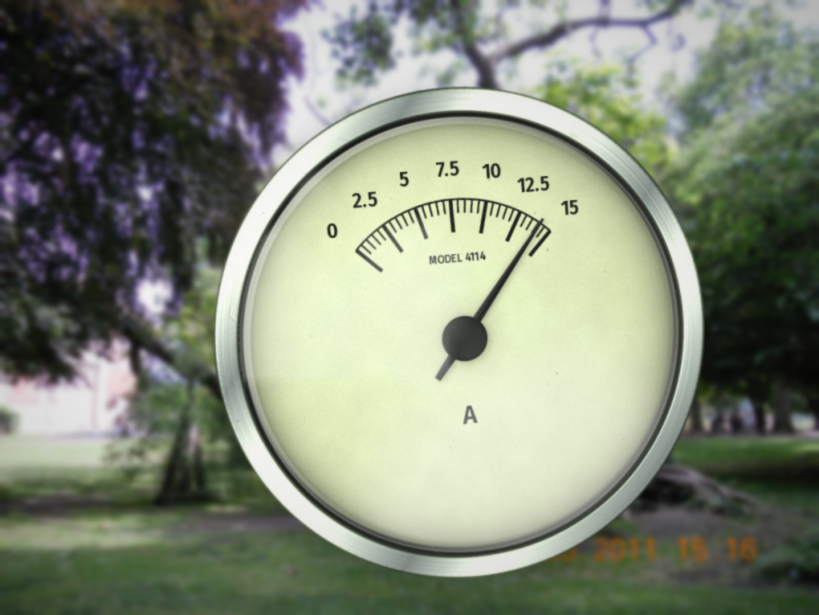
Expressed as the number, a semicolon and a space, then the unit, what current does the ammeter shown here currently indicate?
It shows 14; A
